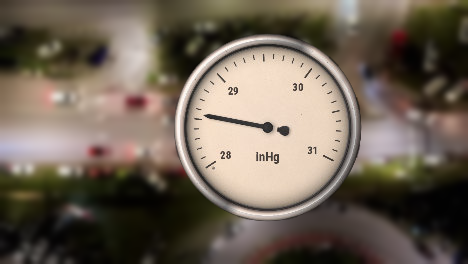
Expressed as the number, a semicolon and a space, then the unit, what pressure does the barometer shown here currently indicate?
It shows 28.55; inHg
